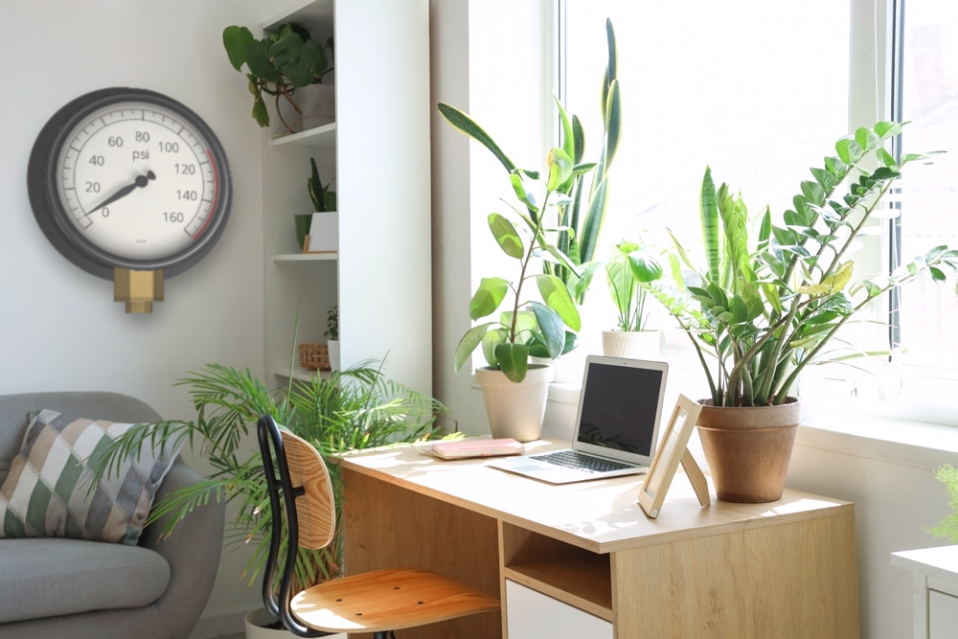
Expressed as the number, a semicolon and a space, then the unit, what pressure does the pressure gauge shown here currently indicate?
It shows 5; psi
